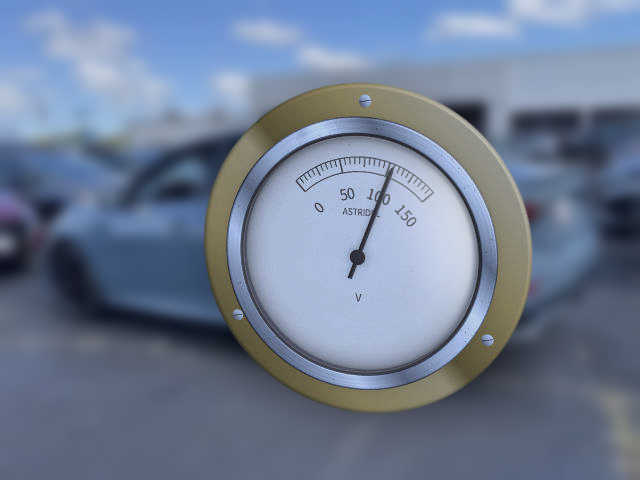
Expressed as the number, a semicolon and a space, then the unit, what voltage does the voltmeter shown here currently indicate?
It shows 105; V
